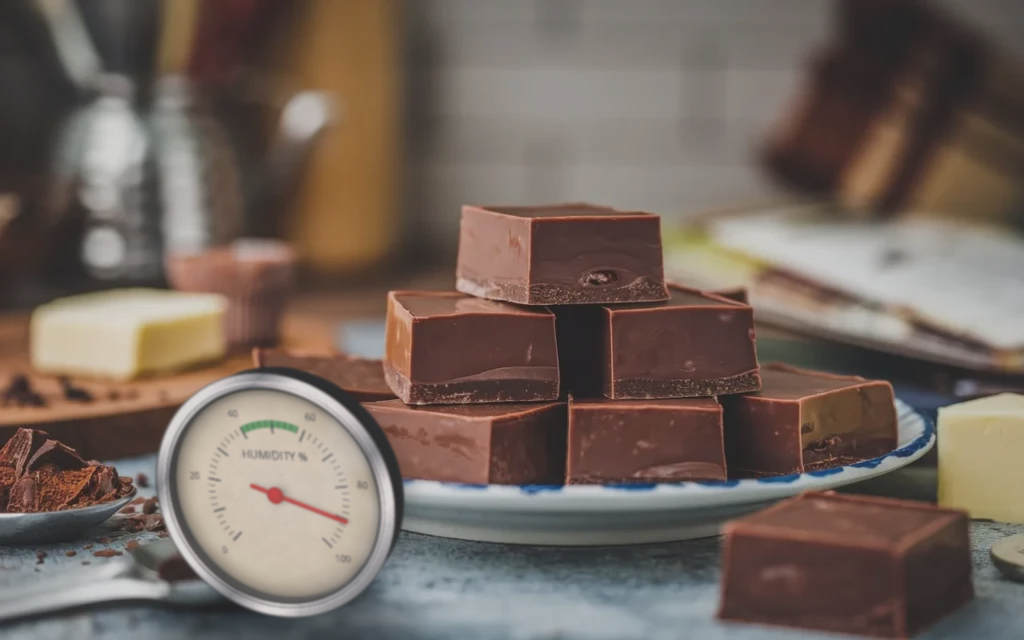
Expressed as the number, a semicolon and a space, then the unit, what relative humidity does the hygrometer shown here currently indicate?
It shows 90; %
